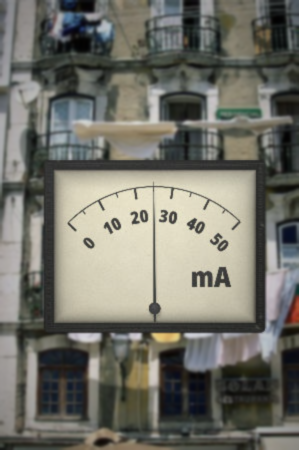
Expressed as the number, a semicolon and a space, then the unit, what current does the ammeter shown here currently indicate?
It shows 25; mA
